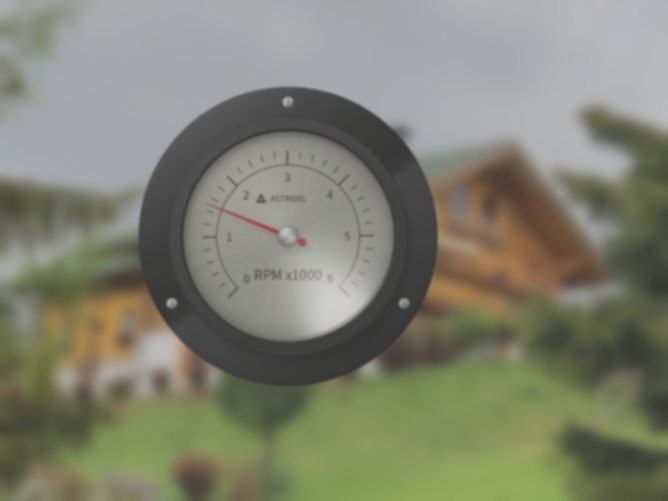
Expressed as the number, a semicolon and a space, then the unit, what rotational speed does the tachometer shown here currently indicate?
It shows 1500; rpm
